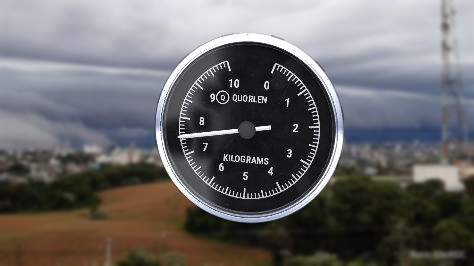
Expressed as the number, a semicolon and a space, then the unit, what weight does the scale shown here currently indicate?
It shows 7.5; kg
